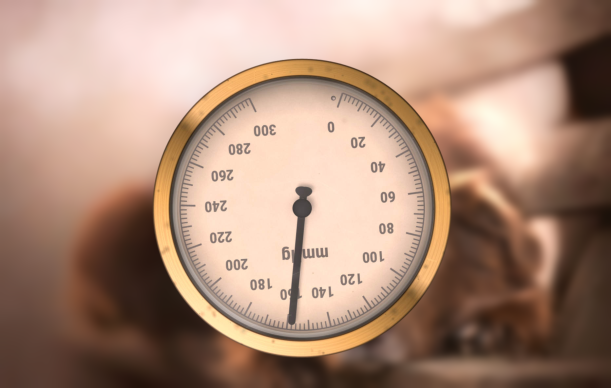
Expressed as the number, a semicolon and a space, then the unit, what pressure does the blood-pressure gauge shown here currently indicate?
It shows 158; mmHg
